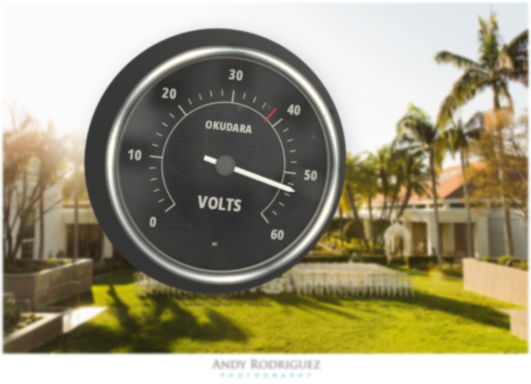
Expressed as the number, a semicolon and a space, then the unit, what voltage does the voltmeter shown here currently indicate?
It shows 53; V
